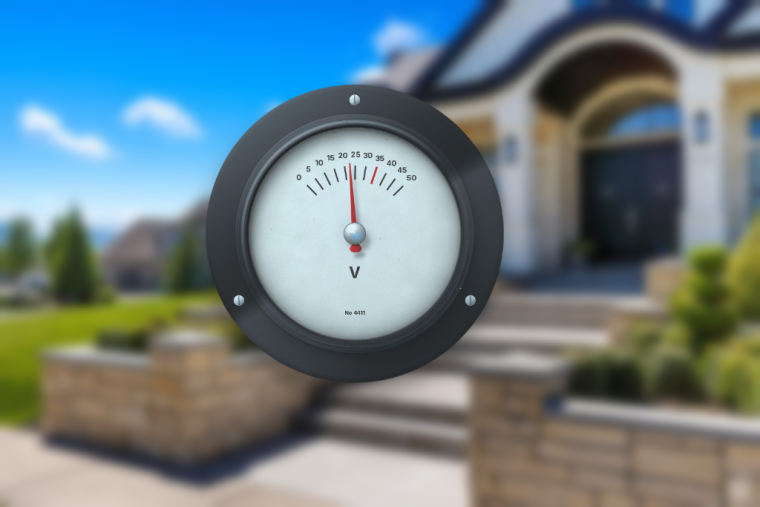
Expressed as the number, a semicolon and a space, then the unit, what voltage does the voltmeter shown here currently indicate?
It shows 22.5; V
